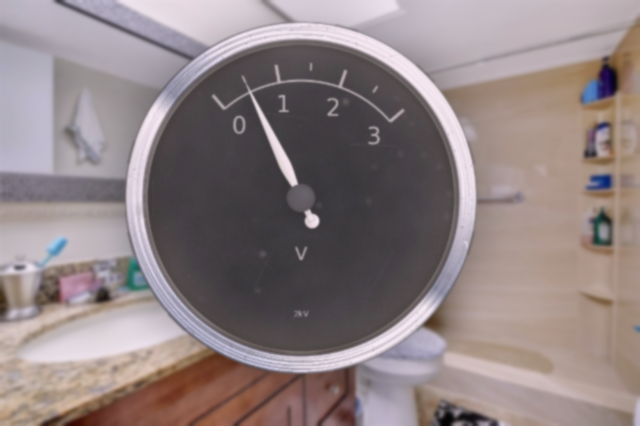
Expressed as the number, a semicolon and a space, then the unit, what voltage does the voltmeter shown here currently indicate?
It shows 0.5; V
